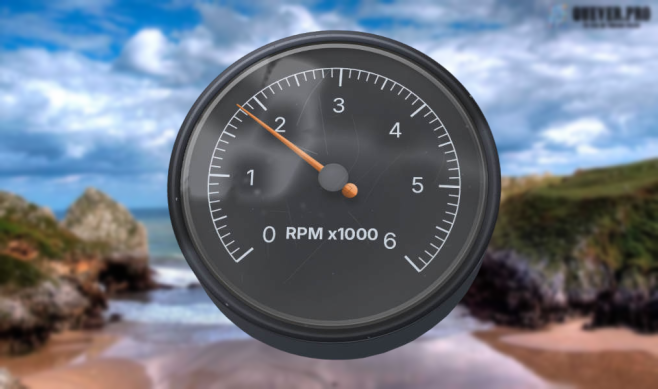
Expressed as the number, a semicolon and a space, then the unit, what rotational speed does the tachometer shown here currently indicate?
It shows 1800; rpm
